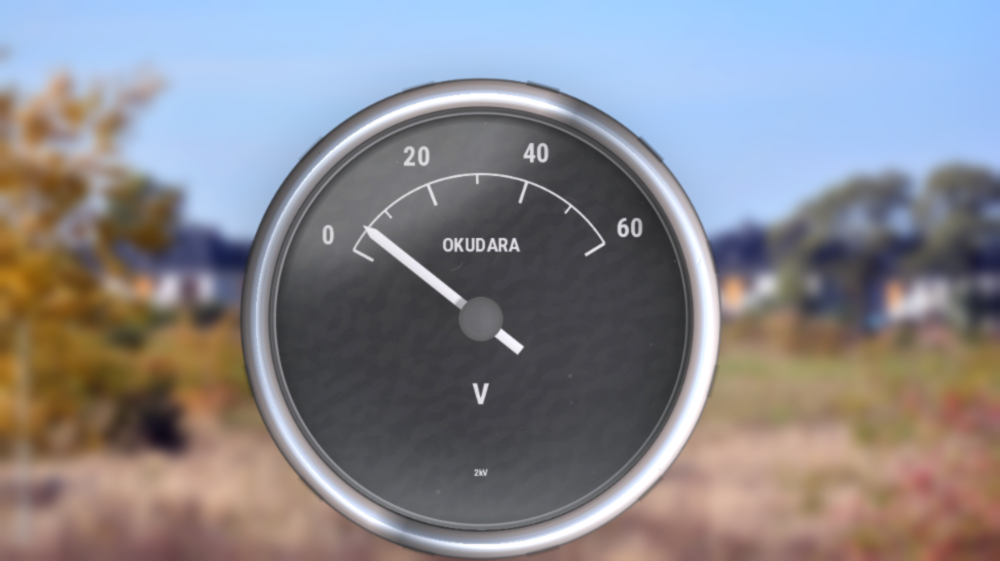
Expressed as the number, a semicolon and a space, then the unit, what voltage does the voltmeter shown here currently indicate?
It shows 5; V
